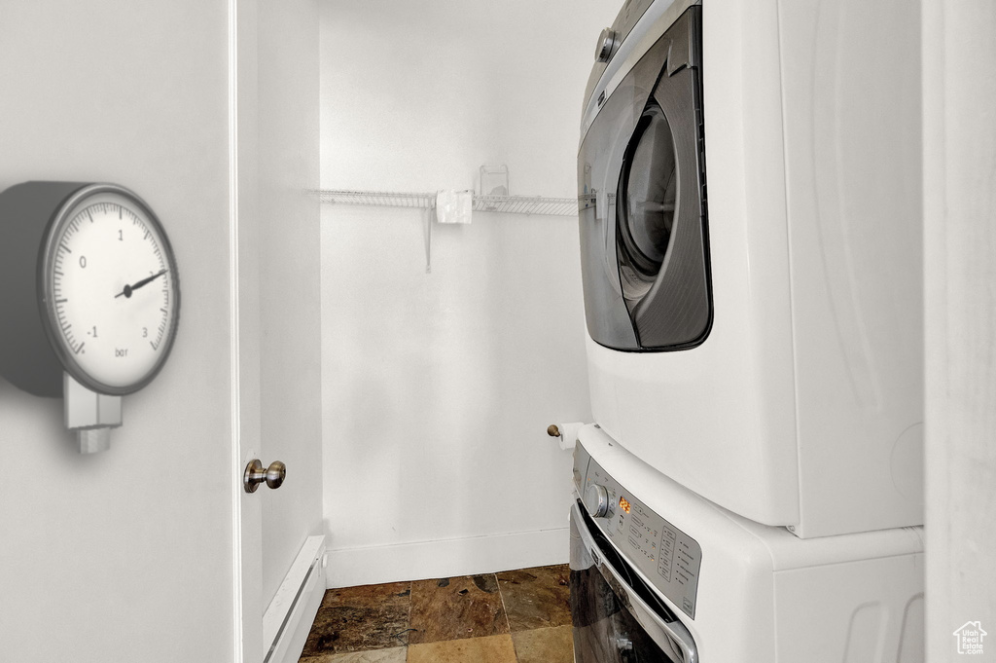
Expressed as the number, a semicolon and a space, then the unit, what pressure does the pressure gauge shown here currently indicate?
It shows 2; bar
